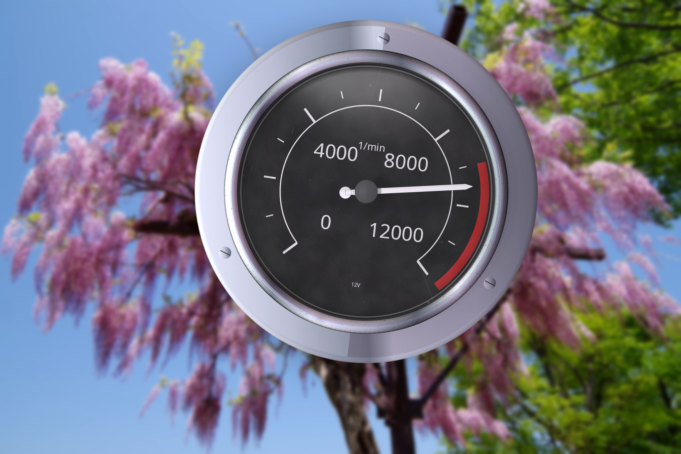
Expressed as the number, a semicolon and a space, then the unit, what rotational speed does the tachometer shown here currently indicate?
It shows 9500; rpm
